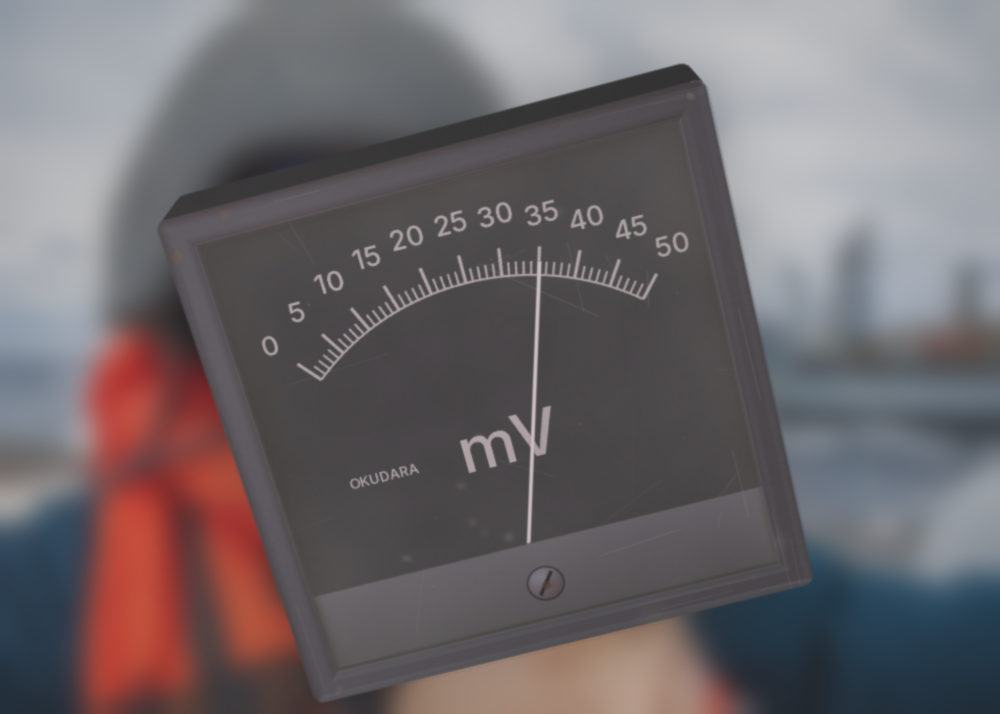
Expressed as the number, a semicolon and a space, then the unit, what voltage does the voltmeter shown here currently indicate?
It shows 35; mV
